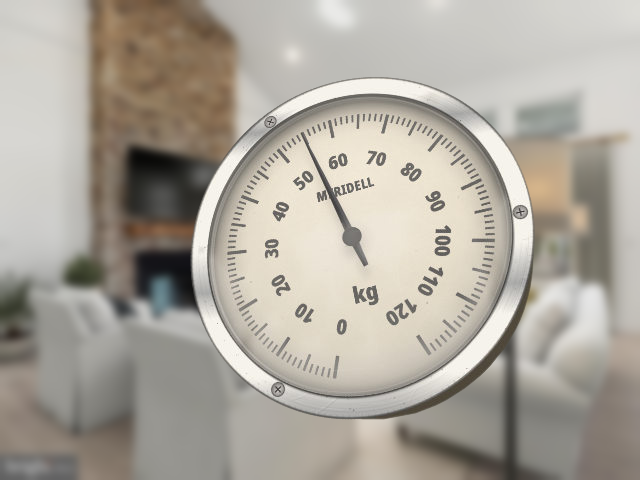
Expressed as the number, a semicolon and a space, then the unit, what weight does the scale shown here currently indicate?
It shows 55; kg
